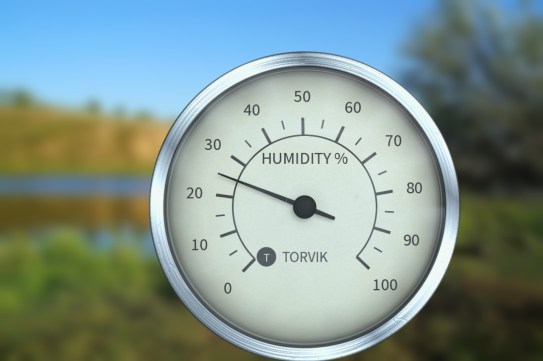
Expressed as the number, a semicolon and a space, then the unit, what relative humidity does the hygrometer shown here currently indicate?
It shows 25; %
